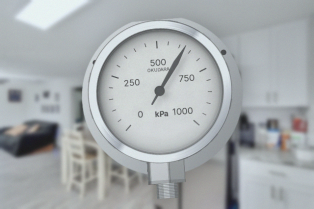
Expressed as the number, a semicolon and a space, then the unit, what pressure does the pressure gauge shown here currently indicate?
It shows 625; kPa
